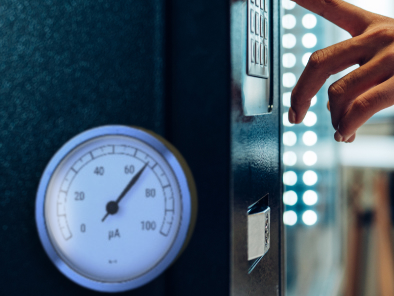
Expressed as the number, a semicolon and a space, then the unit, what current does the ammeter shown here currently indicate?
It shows 67.5; µA
